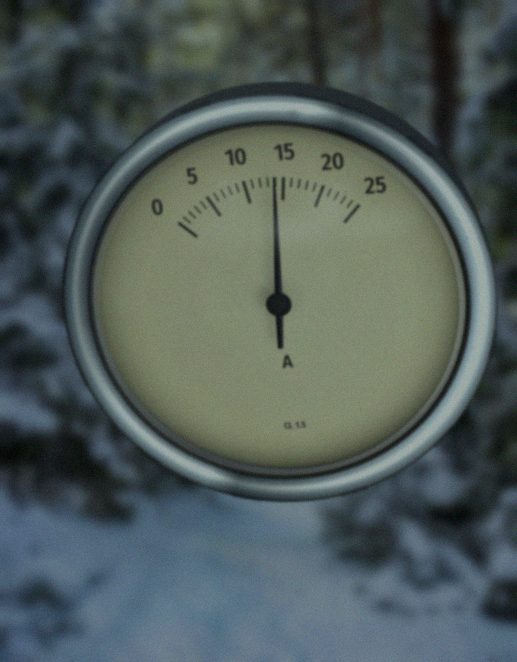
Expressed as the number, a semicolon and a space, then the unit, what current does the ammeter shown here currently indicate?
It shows 14; A
